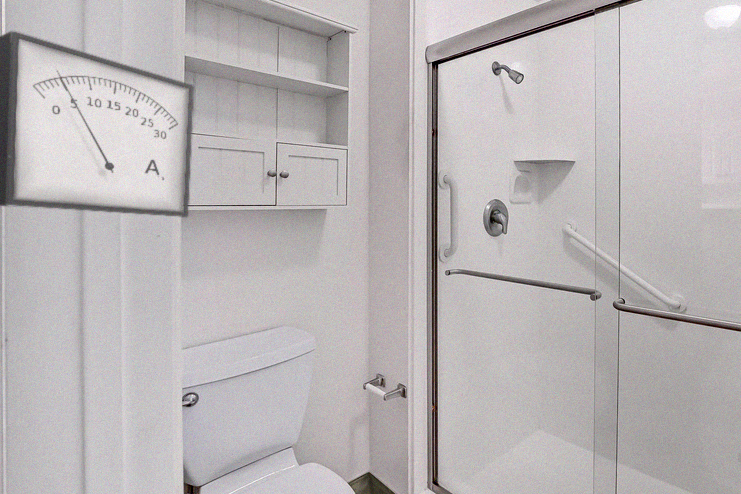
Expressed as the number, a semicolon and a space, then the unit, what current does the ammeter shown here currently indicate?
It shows 5; A
